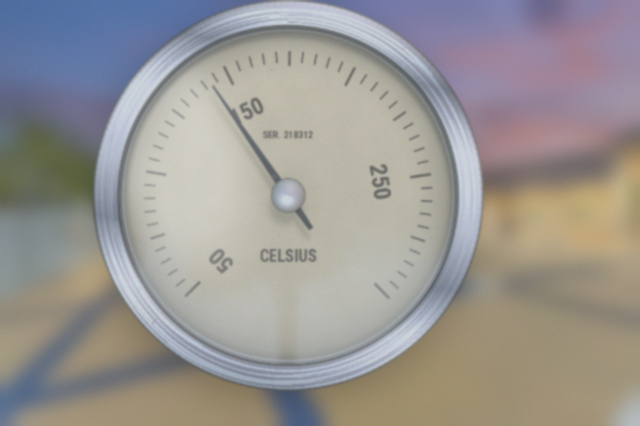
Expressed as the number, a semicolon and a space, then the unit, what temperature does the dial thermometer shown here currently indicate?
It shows 142.5; °C
